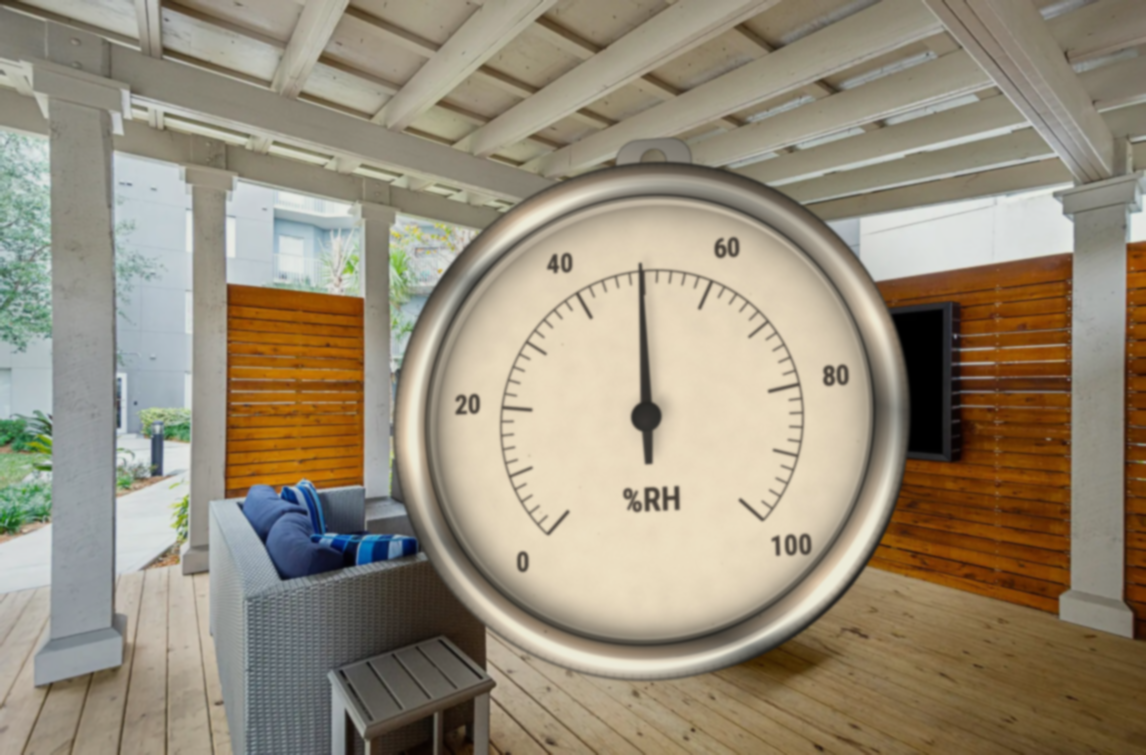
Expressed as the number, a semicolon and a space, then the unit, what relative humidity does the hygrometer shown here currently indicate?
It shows 50; %
